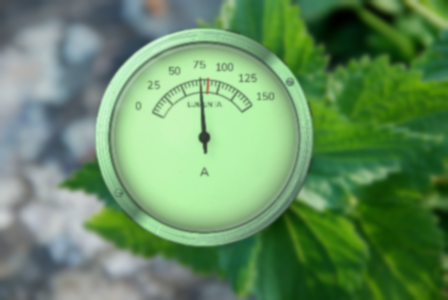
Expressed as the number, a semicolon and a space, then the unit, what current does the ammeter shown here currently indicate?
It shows 75; A
